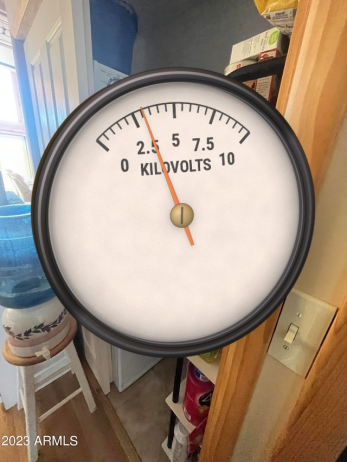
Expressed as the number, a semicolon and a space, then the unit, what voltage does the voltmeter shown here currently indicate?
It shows 3; kV
